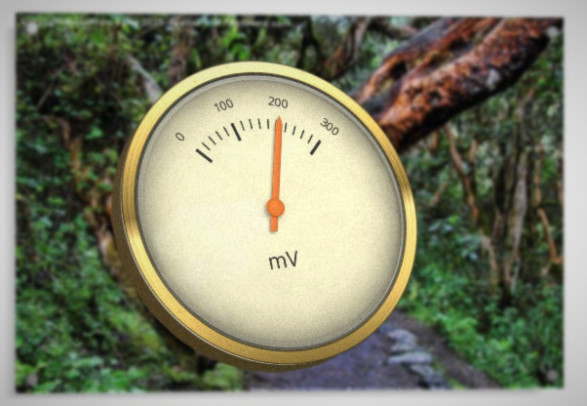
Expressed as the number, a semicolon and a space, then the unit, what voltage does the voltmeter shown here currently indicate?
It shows 200; mV
